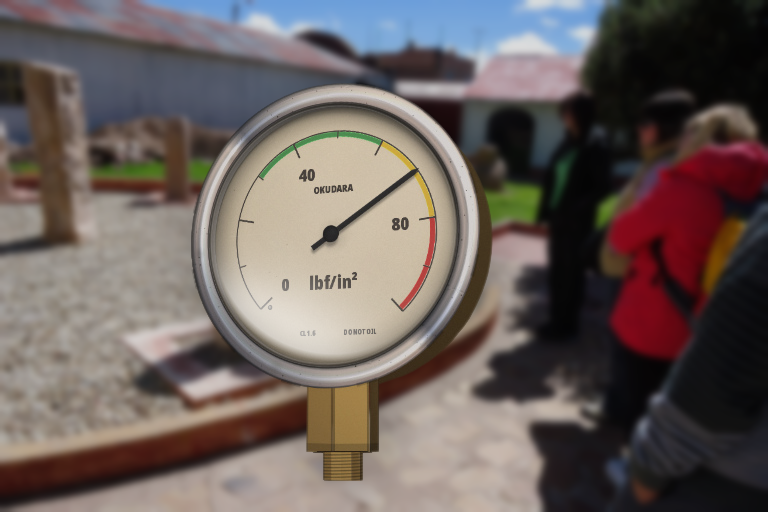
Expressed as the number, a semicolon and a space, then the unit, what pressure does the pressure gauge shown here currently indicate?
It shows 70; psi
